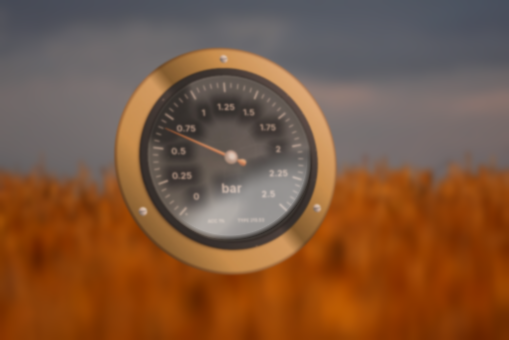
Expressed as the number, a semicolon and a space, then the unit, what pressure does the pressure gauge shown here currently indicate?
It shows 0.65; bar
